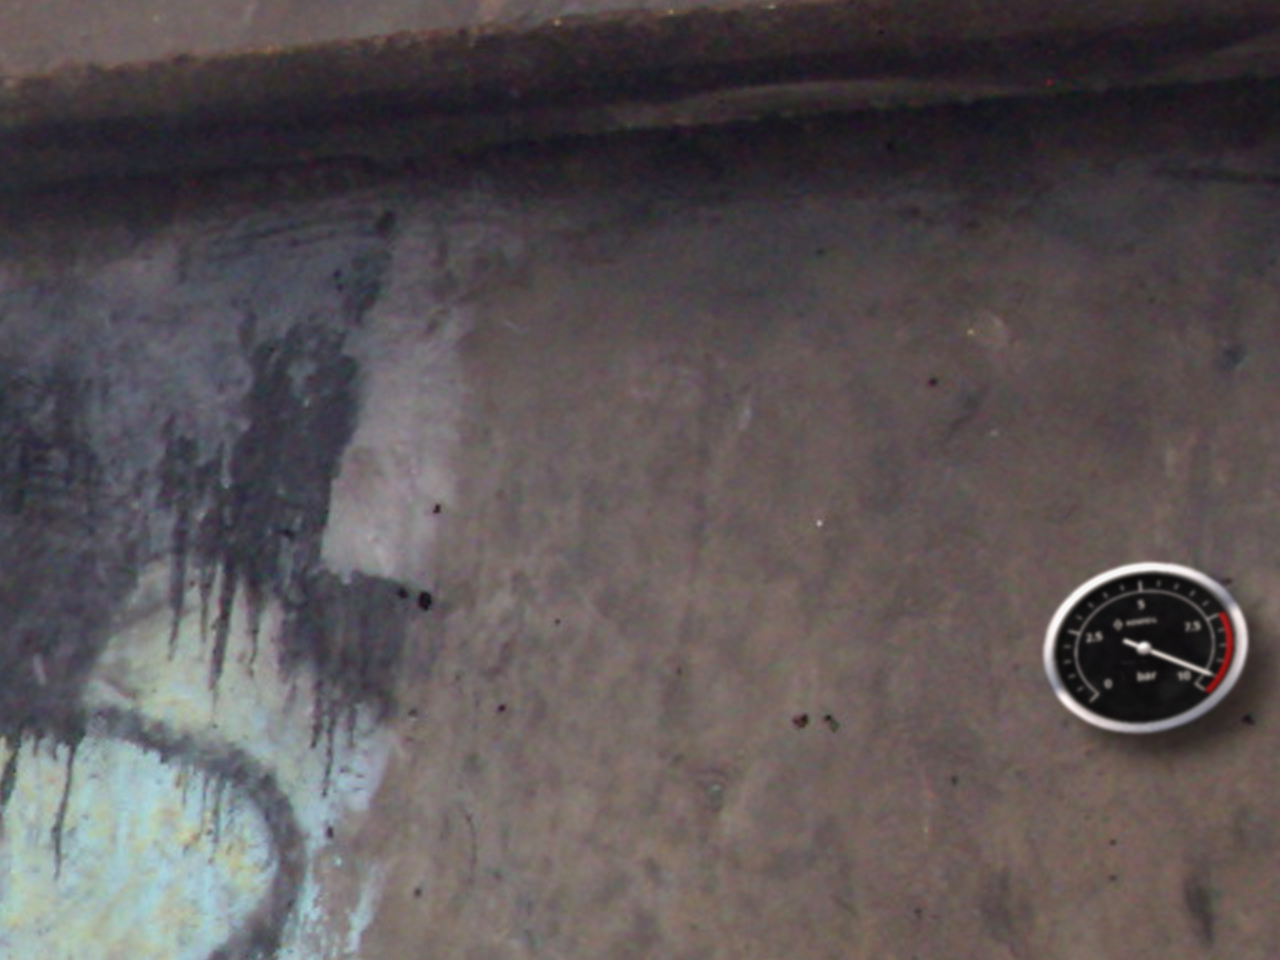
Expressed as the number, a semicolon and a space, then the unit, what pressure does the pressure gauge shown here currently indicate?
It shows 9.5; bar
